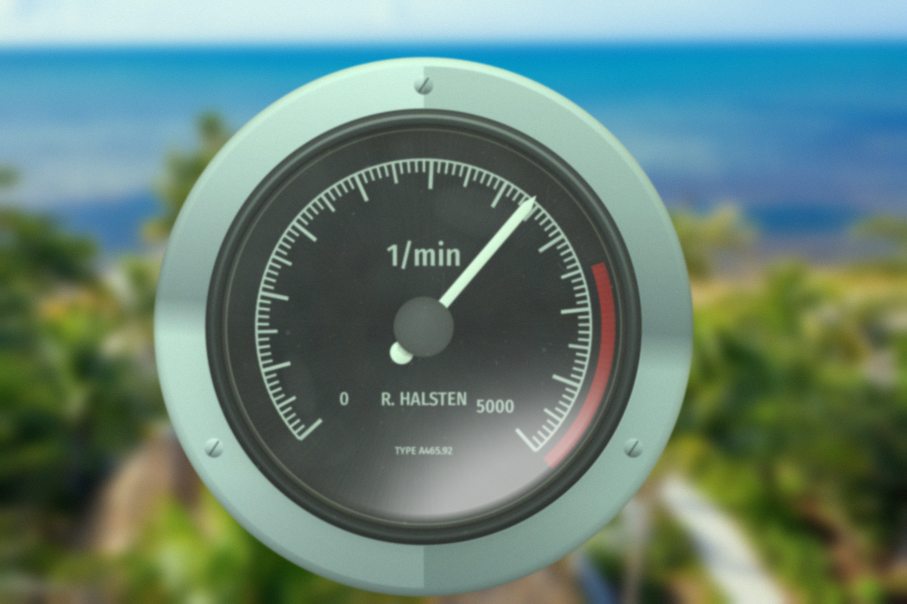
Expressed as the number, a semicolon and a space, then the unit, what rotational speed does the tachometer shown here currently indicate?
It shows 3200; rpm
